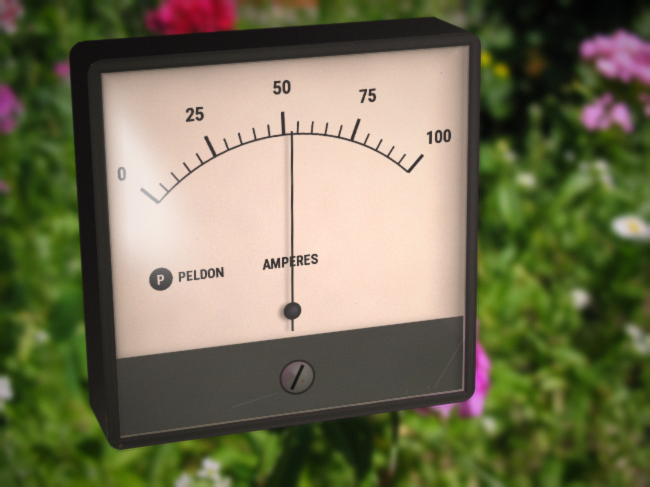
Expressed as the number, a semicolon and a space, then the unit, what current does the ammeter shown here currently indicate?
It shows 52.5; A
